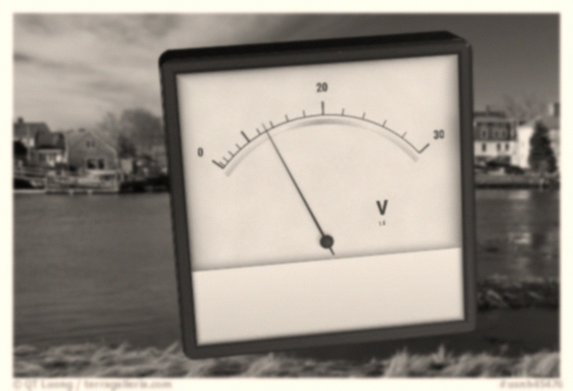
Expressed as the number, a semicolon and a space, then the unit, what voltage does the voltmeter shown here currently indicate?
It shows 13; V
